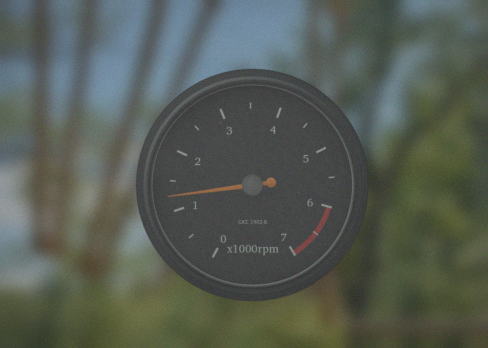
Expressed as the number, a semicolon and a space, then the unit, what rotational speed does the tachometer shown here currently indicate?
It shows 1250; rpm
